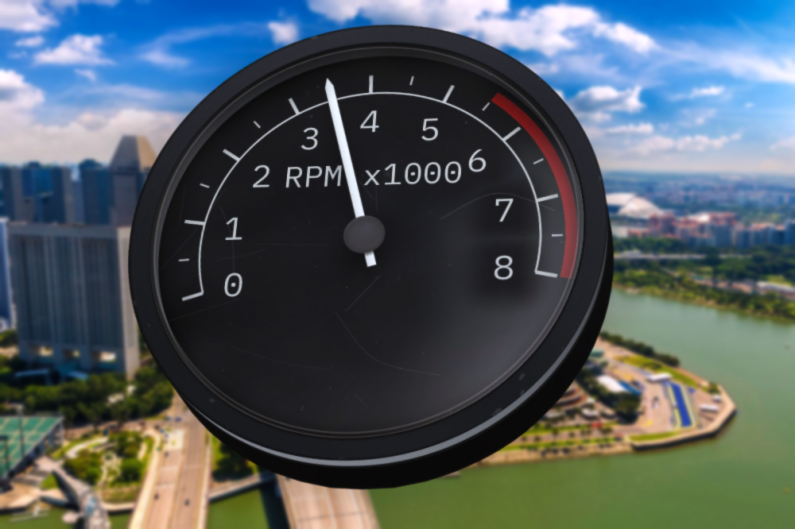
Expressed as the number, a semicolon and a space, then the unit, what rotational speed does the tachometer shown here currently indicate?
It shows 3500; rpm
